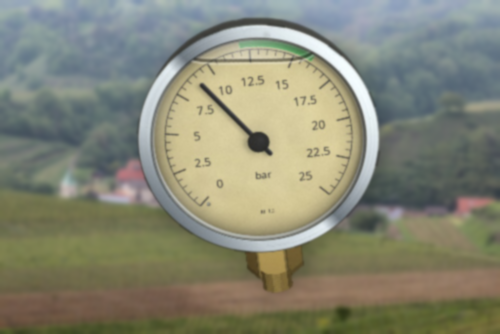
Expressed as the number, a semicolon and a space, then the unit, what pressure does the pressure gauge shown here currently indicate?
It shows 9; bar
